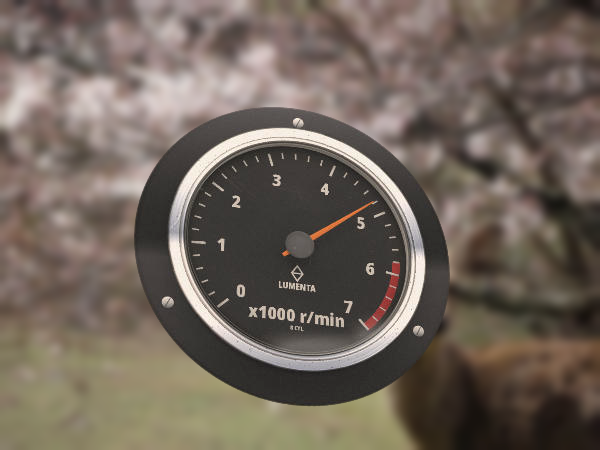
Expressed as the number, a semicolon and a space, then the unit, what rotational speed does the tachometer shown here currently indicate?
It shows 4800; rpm
